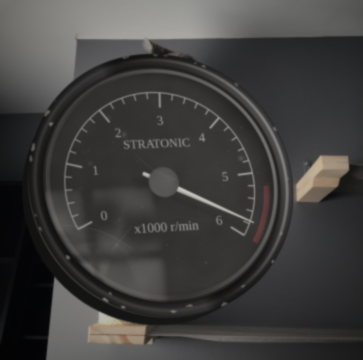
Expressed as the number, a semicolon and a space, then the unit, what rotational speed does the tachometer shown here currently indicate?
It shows 5800; rpm
